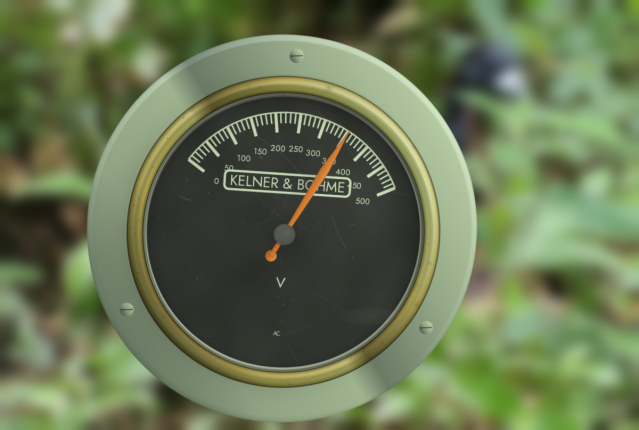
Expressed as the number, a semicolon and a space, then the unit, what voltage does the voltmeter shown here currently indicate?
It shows 350; V
